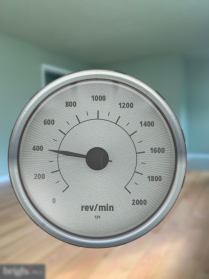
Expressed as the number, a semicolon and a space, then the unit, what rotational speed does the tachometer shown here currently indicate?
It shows 400; rpm
